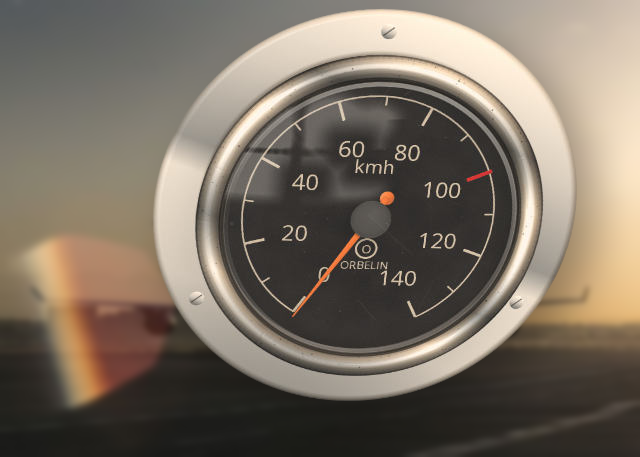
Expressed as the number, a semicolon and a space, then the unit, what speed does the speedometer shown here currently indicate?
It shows 0; km/h
